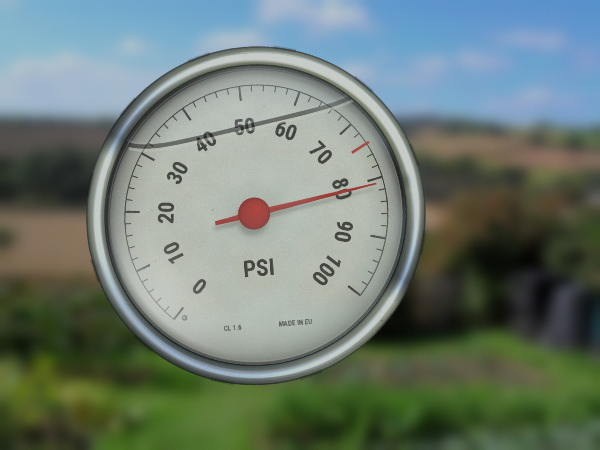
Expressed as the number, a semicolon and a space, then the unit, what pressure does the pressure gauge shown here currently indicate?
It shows 81; psi
